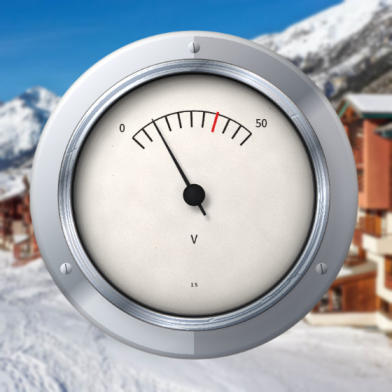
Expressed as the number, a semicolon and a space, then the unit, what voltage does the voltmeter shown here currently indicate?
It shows 10; V
